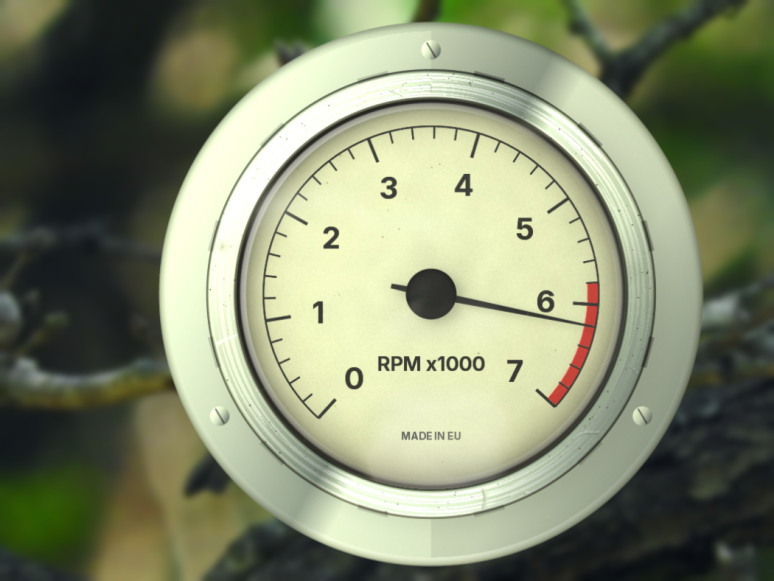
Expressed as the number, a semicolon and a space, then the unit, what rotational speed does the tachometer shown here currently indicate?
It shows 6200; rpm
